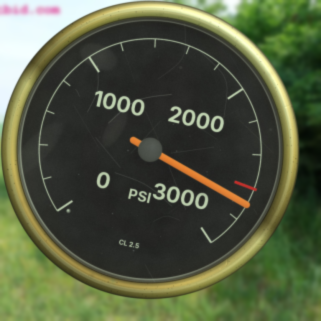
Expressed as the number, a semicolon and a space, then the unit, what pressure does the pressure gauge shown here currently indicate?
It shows 2700; psi
